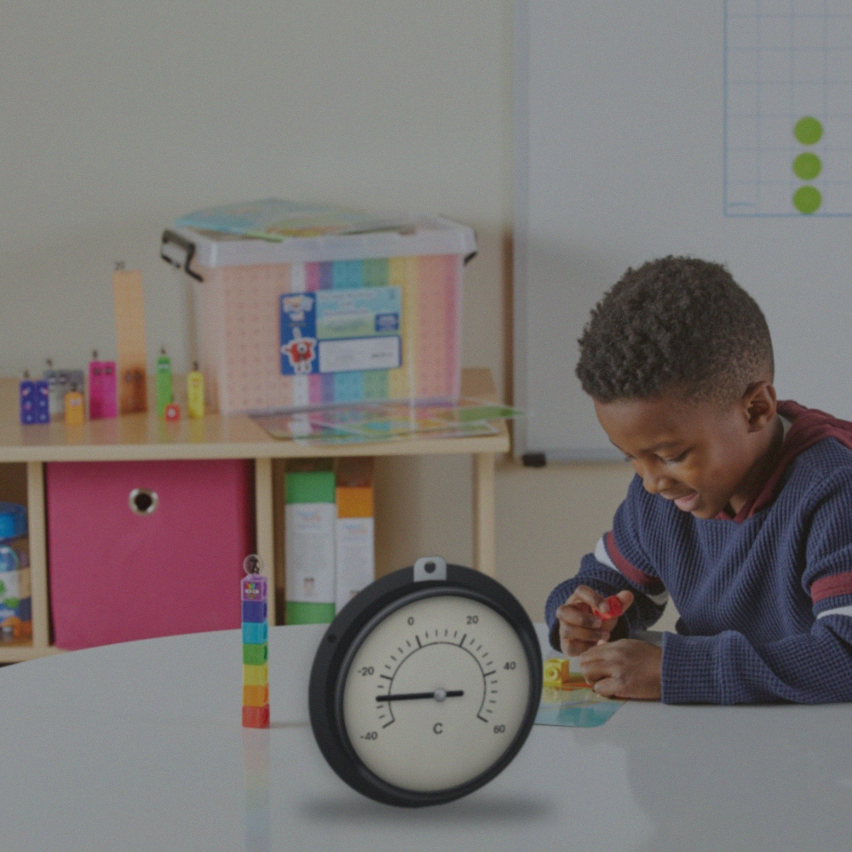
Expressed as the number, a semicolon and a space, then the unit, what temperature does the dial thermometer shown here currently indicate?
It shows -28; °C
